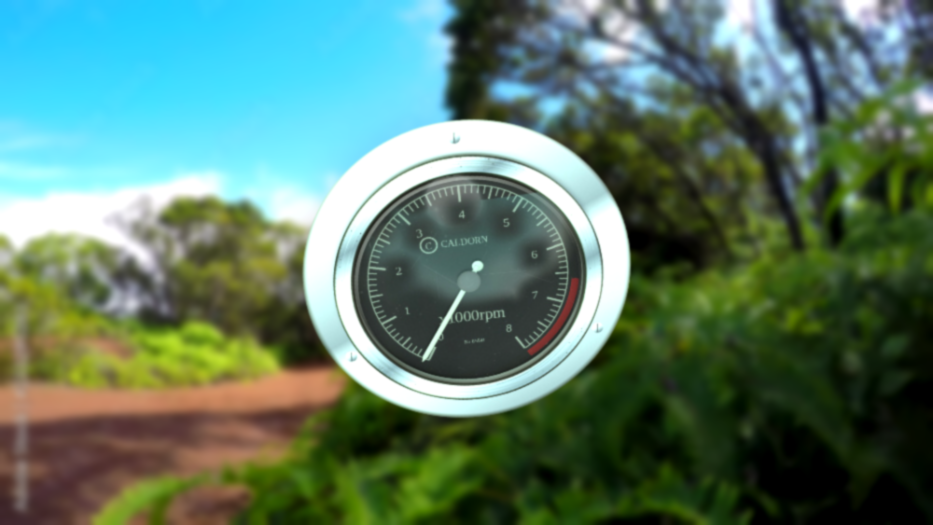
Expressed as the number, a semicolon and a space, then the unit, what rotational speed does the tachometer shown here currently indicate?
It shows 100; rpm
